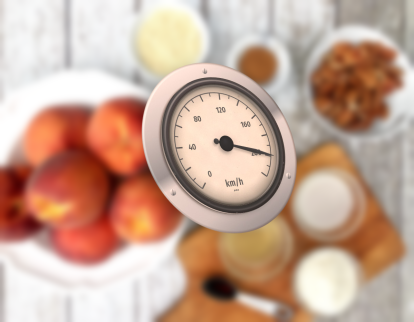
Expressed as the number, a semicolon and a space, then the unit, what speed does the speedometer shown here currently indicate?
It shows 200; km/h
